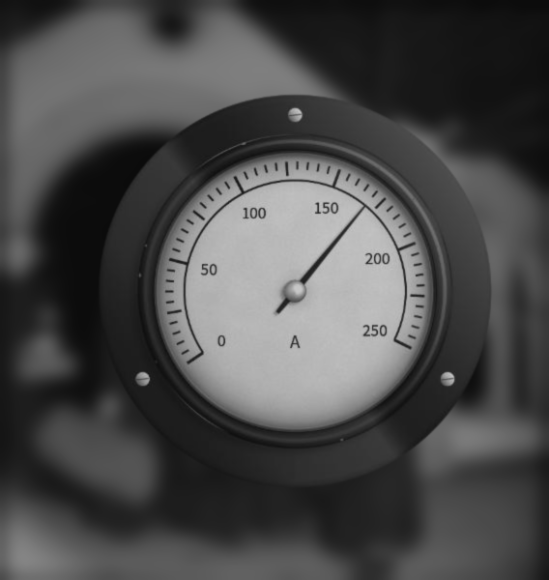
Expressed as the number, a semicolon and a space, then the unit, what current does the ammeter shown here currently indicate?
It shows 170; A
